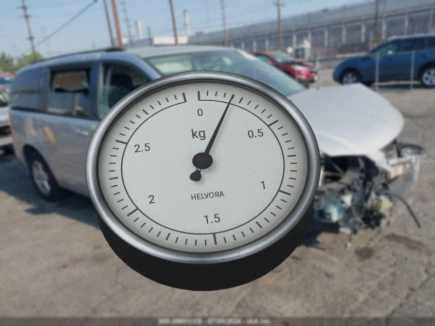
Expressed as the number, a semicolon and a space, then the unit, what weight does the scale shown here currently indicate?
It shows 0.2; kg
